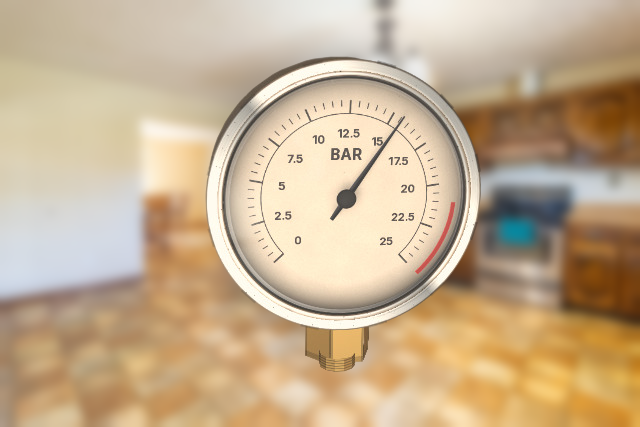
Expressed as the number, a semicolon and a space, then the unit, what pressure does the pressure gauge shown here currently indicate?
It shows 15.5; bar
